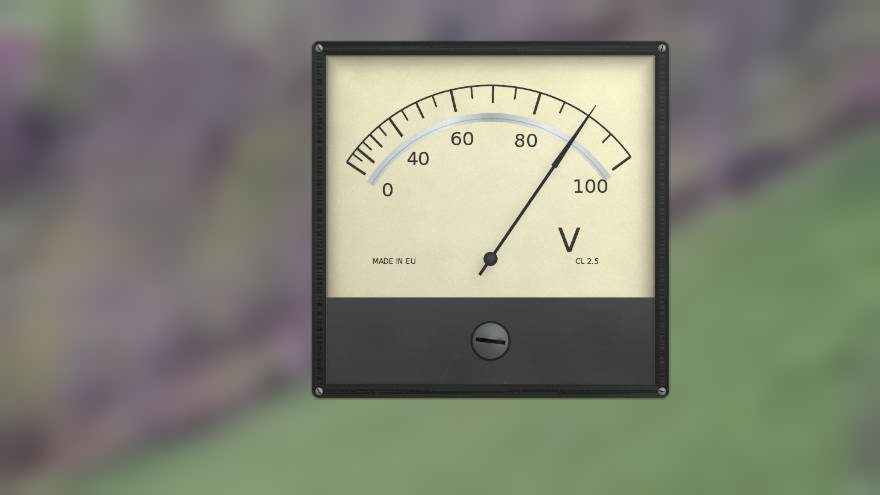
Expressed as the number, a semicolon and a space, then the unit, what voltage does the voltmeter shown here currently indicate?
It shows 90; V
